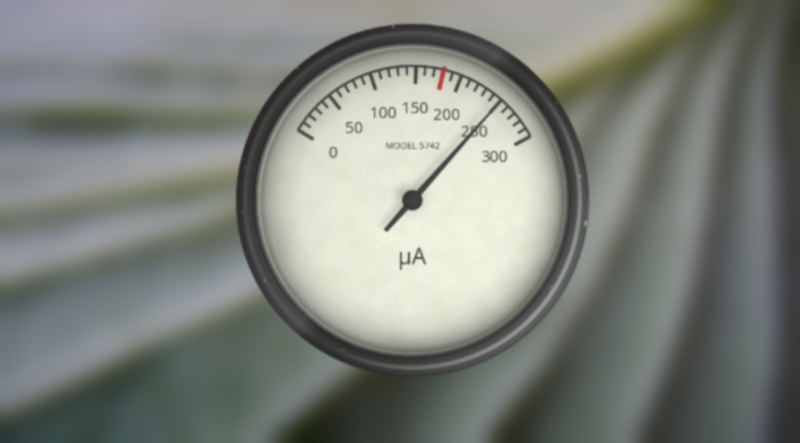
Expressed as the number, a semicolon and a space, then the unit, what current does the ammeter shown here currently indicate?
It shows 250; µA
